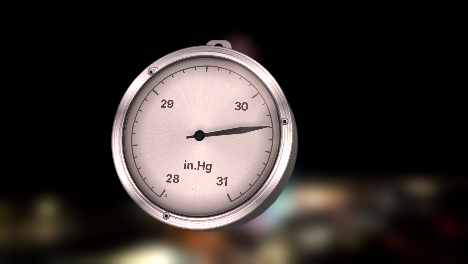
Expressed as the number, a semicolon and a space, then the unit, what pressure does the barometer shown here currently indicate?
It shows 30.3; inHg
